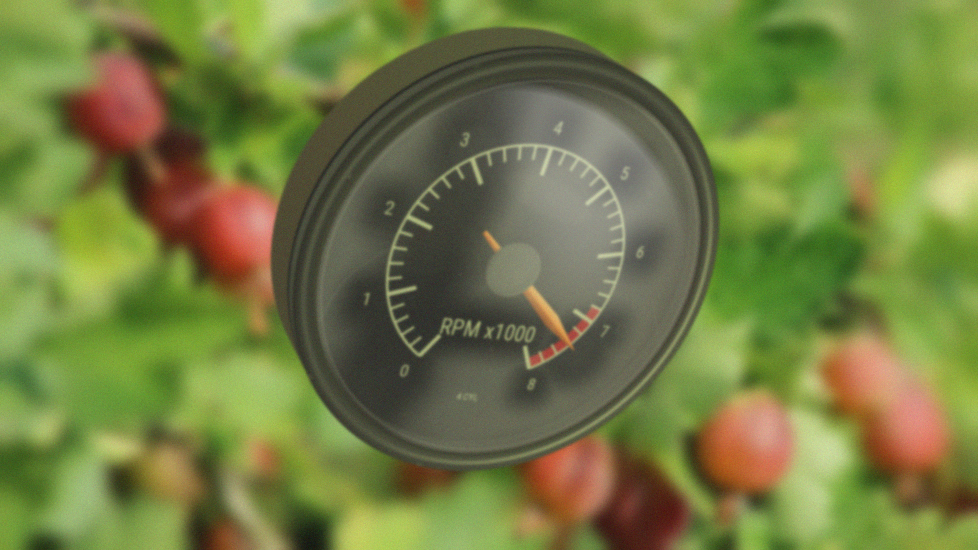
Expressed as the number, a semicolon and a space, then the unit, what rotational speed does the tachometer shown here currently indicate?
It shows 7400; rpm
